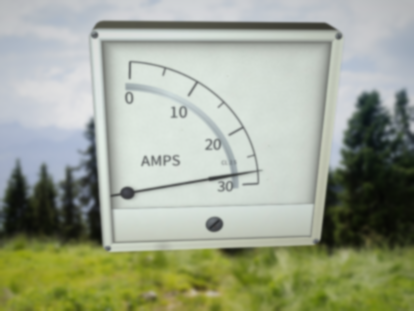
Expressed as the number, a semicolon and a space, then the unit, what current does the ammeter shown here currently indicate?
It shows 27.5; A
